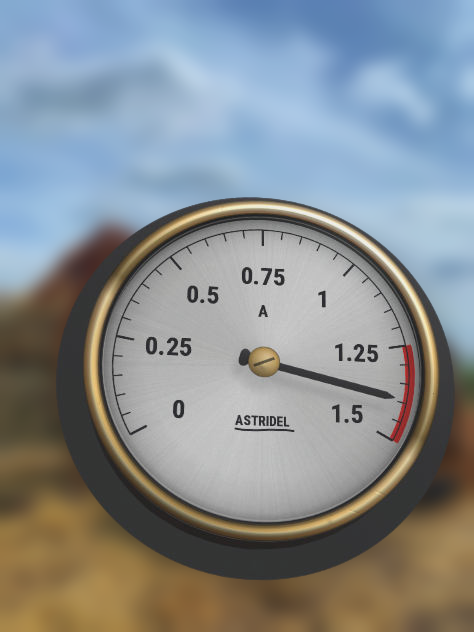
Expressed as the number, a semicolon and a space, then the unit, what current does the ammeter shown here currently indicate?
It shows 1.4; A
